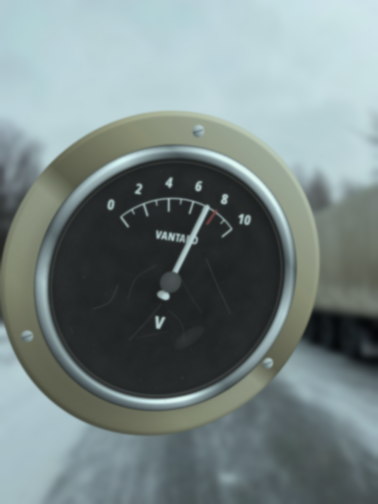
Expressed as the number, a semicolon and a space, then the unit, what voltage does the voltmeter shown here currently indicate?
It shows 7; V
